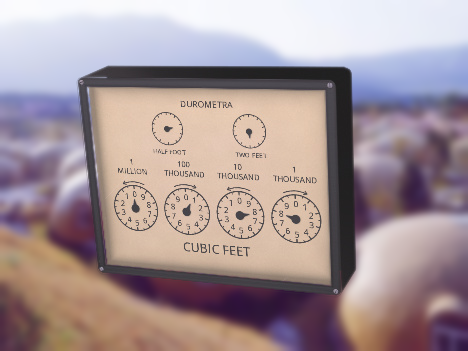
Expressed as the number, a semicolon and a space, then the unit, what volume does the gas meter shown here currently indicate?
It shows 7800; ft³
